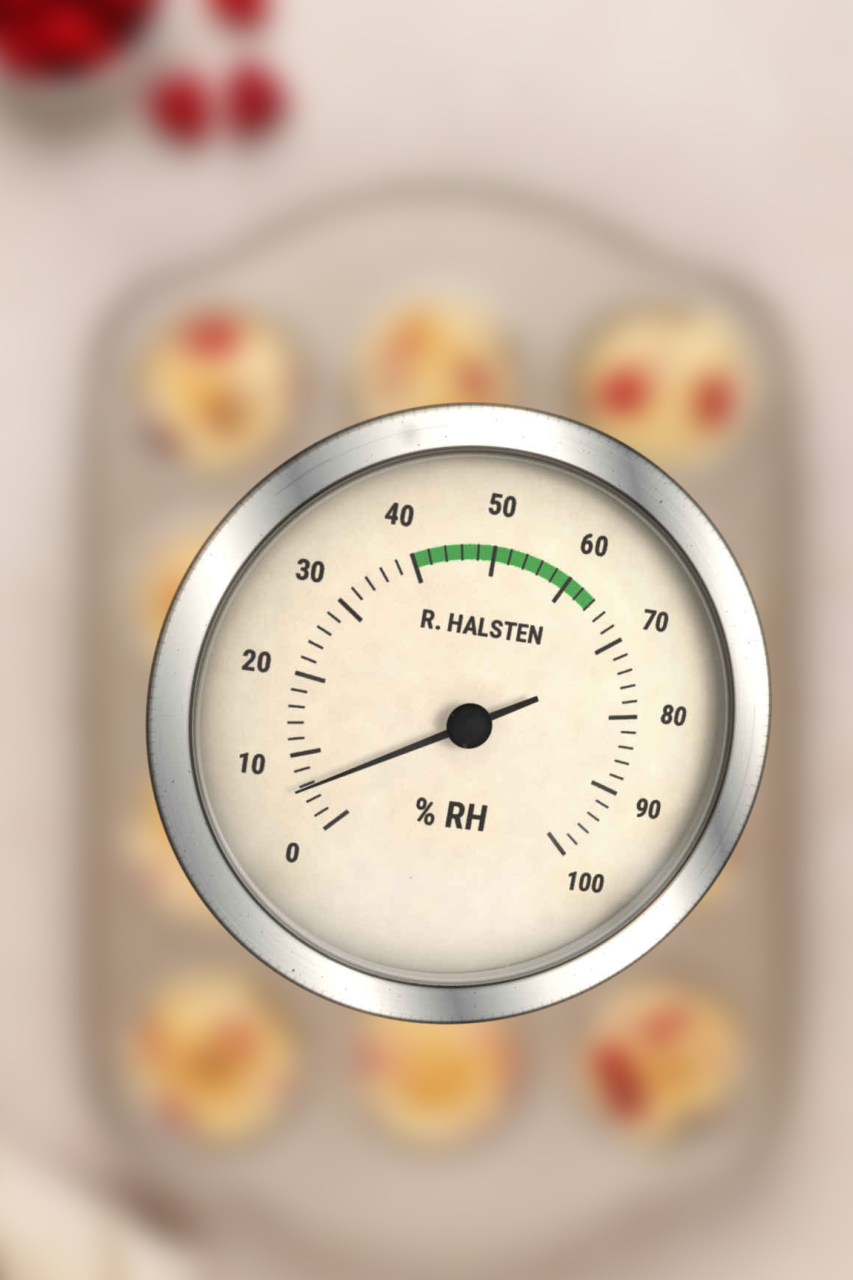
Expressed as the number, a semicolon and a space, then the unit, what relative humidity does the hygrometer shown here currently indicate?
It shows 6; %
